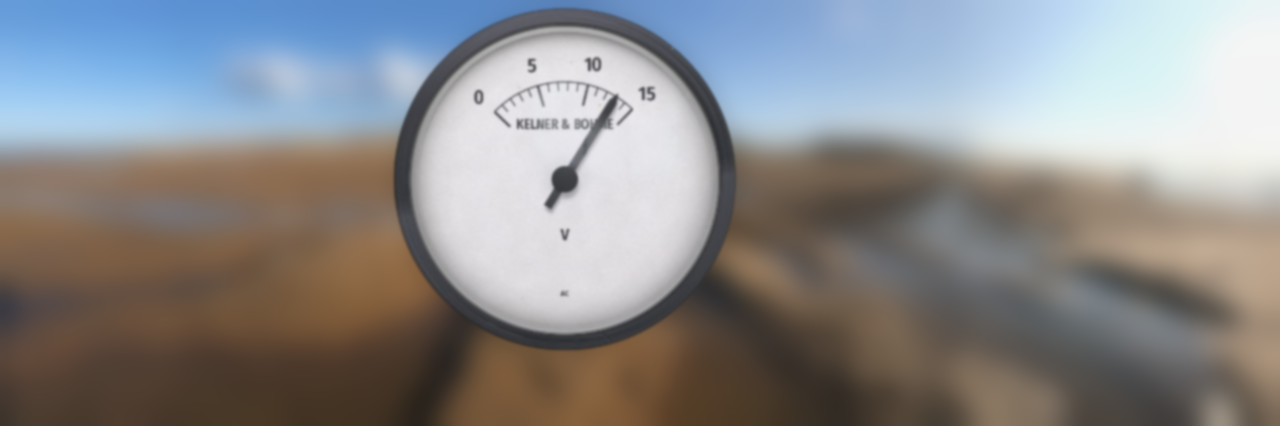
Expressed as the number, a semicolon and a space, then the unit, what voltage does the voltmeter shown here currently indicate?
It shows 13; V
